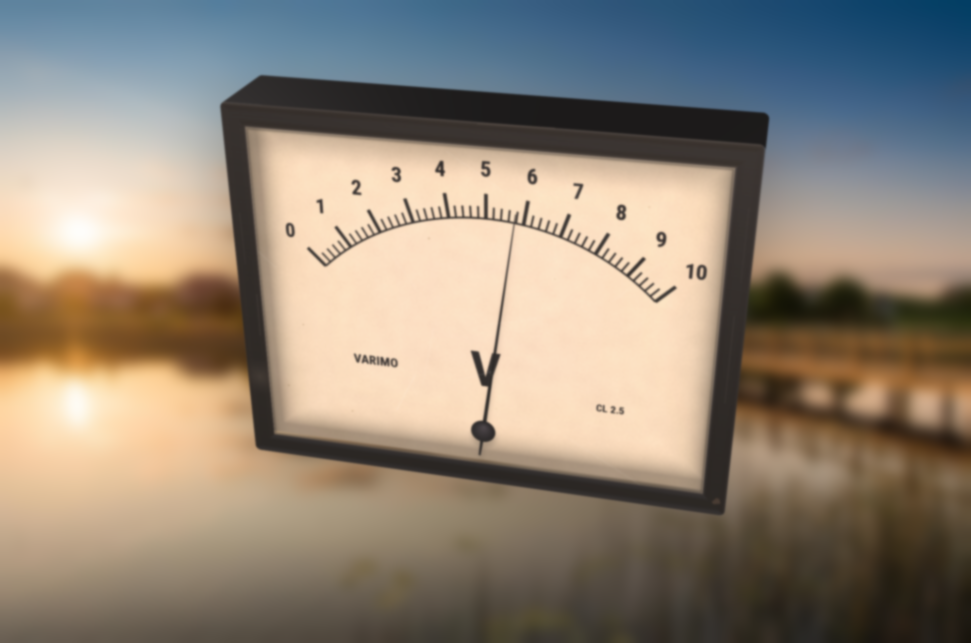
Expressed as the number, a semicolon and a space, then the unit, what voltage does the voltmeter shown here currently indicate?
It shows 5.8; V
